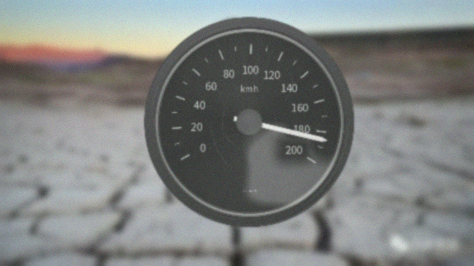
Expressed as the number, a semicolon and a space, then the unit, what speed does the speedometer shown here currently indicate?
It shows 185; km/h
